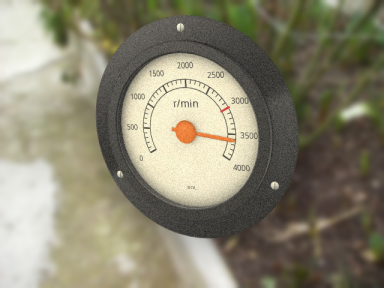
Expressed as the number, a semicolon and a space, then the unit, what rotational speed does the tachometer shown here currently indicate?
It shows 3600; rpm
